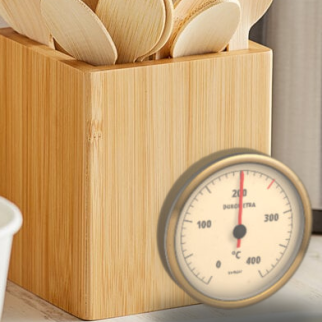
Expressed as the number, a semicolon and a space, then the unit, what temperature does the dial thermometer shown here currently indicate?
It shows 200; °C
